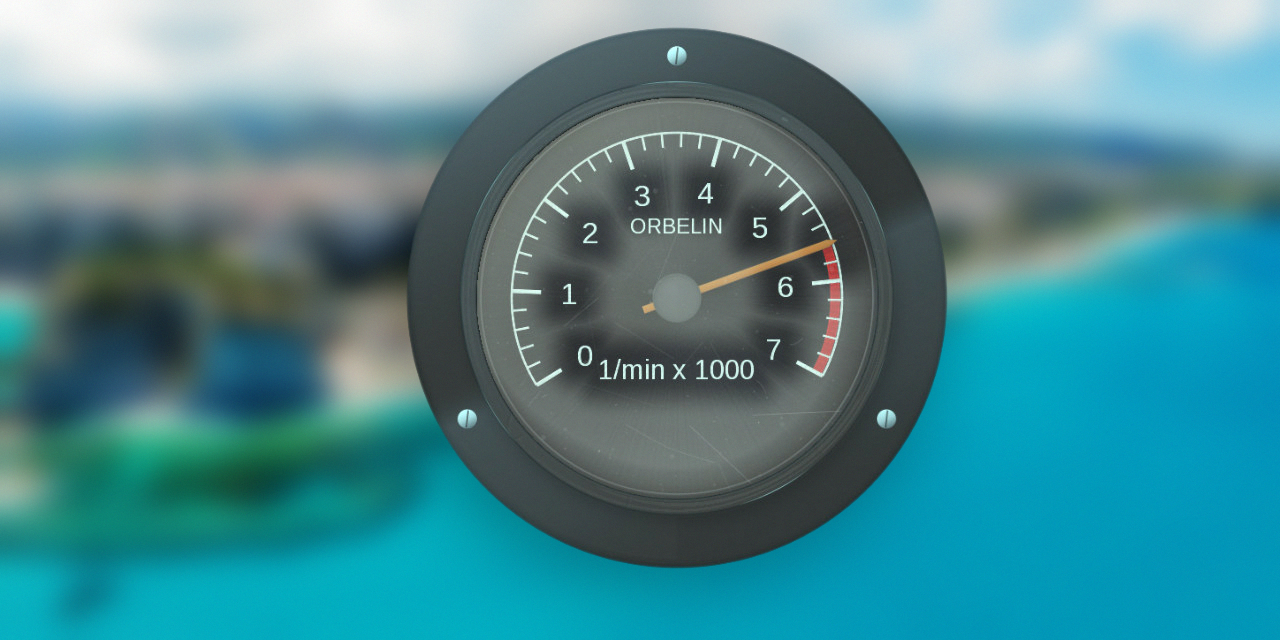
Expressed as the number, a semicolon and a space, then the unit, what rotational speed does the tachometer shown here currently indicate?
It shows 5600; rpm
